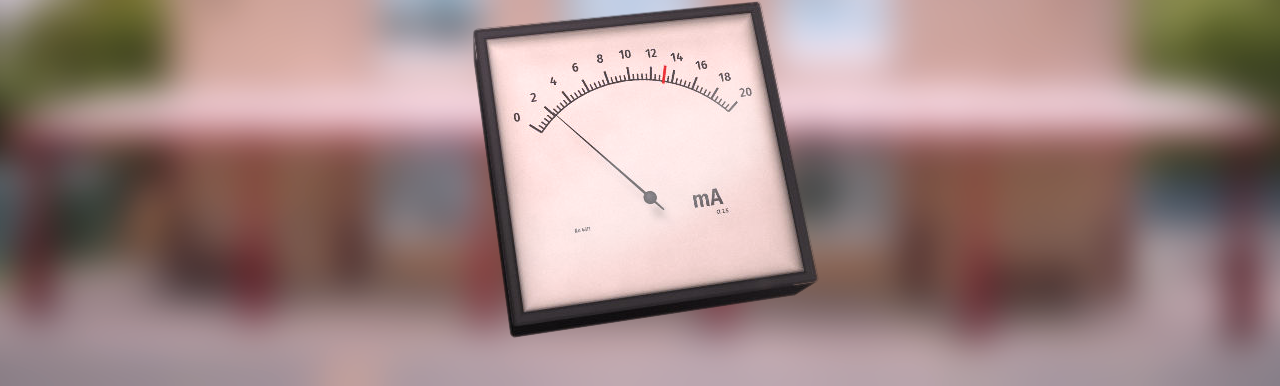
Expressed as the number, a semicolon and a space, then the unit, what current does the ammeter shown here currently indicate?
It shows 2; mA
